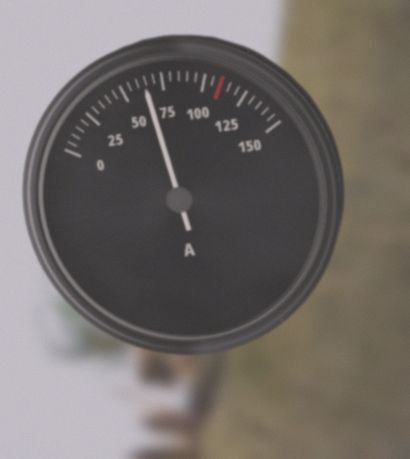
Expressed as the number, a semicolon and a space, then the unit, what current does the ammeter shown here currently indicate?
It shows 65; A
